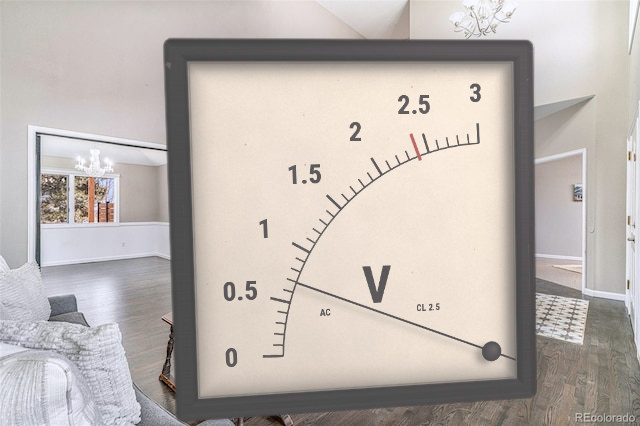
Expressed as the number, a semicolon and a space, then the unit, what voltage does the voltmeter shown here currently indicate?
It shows 0.7; V
